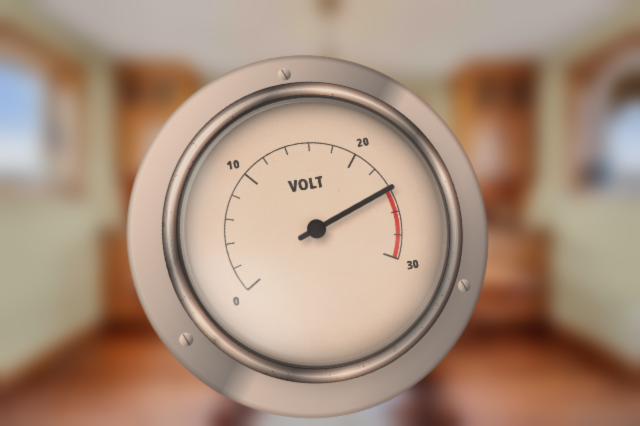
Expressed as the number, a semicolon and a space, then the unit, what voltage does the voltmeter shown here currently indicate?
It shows 24; V
